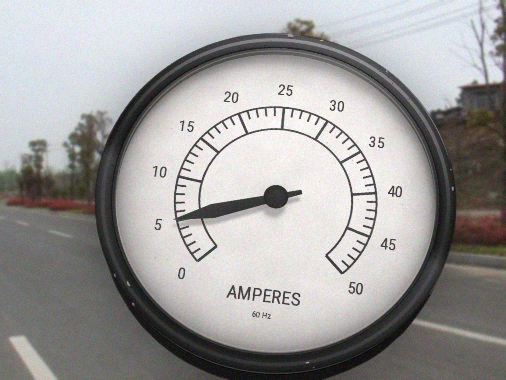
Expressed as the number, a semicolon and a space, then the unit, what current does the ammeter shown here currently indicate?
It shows 5; A
